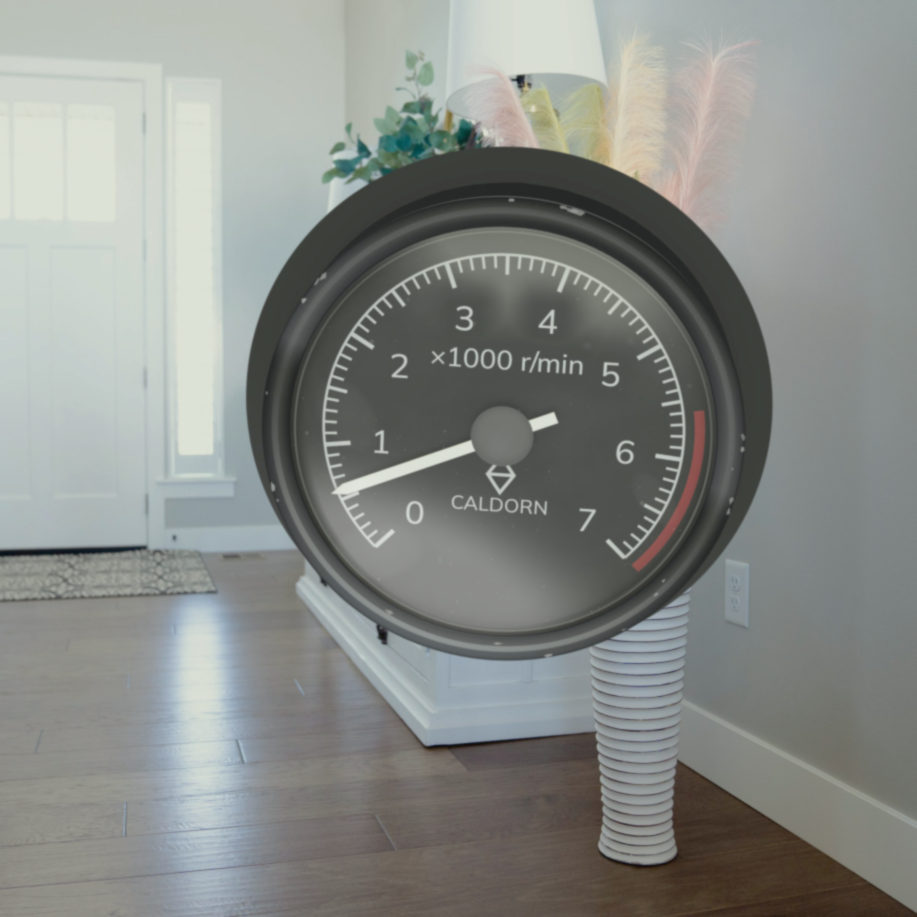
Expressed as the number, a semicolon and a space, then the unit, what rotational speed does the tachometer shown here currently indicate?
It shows 600; rpm
